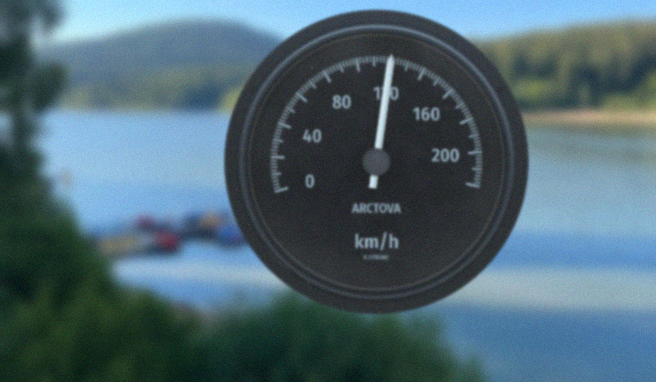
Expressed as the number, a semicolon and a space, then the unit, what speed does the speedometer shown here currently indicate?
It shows 120; km/h
